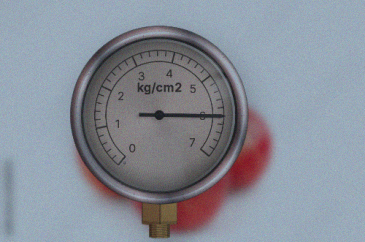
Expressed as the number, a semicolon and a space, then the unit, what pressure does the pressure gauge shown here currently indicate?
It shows 6; kg/cm²
